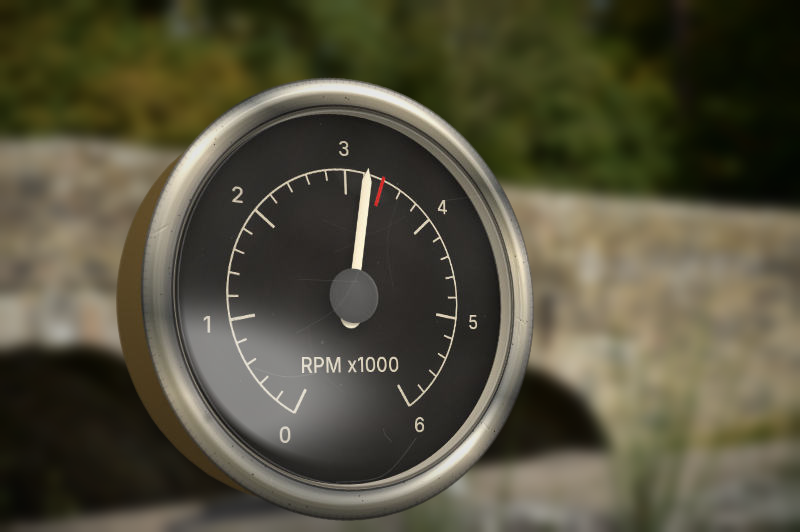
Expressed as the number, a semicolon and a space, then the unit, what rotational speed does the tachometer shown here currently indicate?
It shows 3200; rpm
